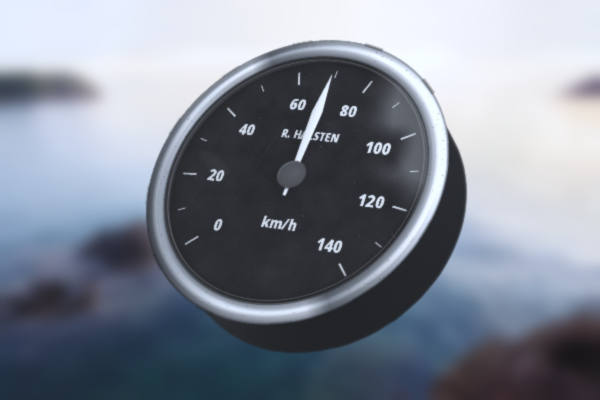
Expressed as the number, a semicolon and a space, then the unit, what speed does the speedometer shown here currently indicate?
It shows 70; km/h
